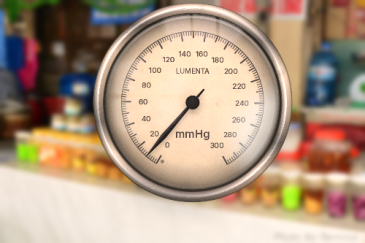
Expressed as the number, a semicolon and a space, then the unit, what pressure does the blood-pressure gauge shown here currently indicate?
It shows 10; mmHg
